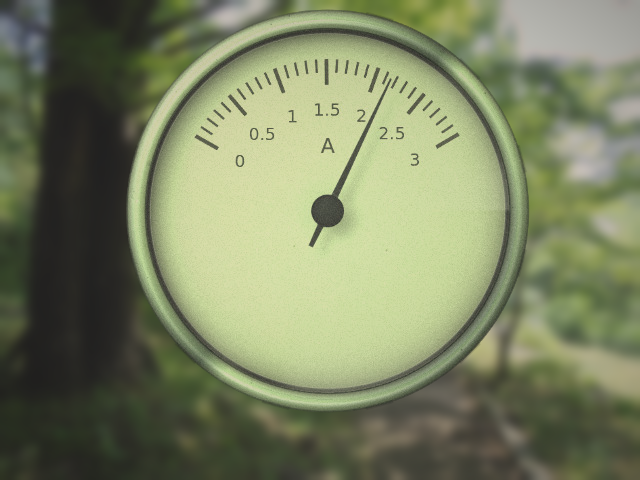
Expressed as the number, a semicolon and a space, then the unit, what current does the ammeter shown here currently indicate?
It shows 2.15; A
